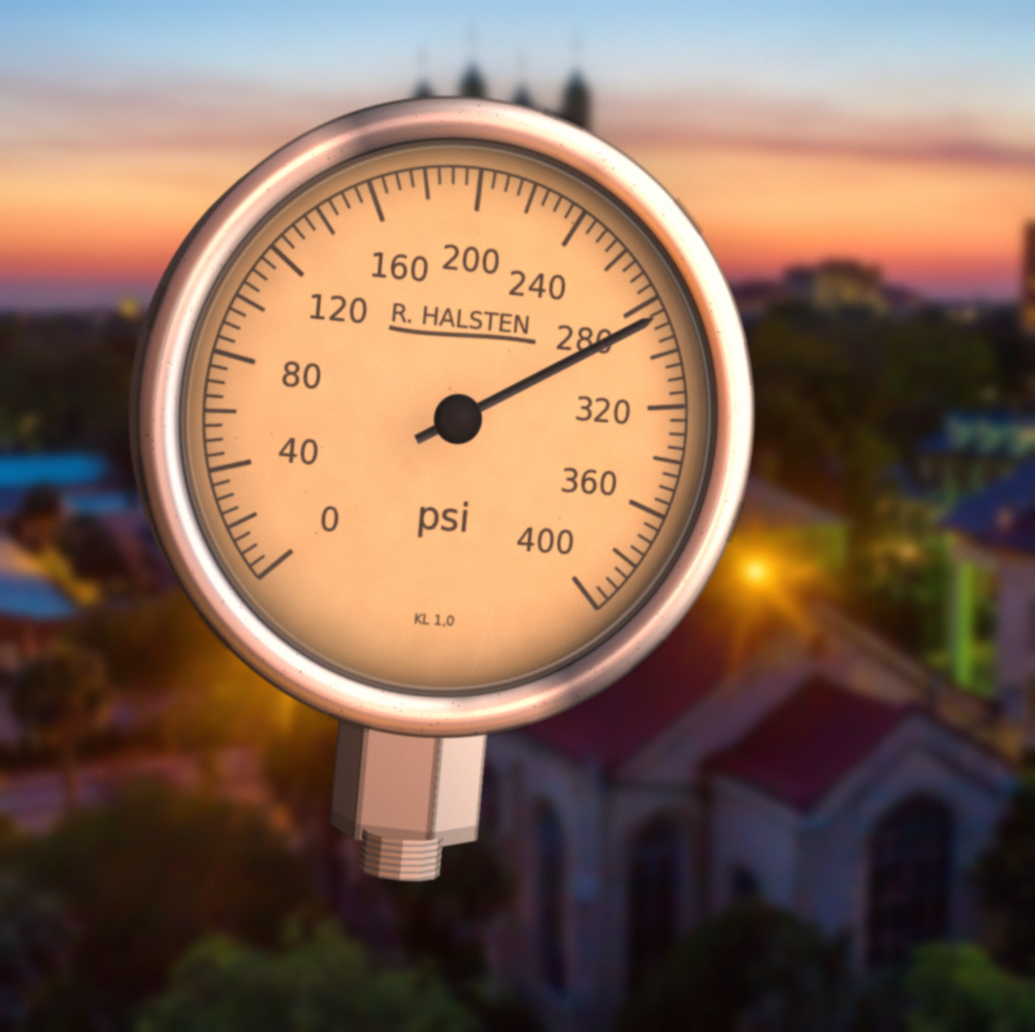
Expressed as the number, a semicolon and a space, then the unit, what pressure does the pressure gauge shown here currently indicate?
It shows 285; psi
